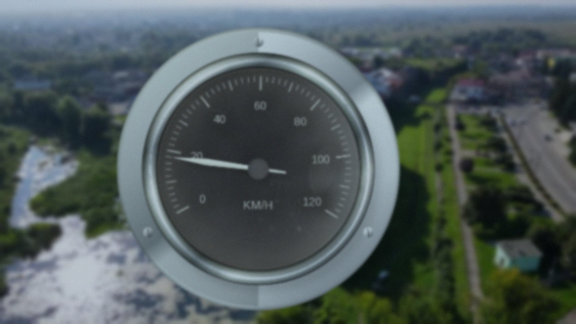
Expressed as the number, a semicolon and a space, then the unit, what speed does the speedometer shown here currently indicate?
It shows 18; km/h
